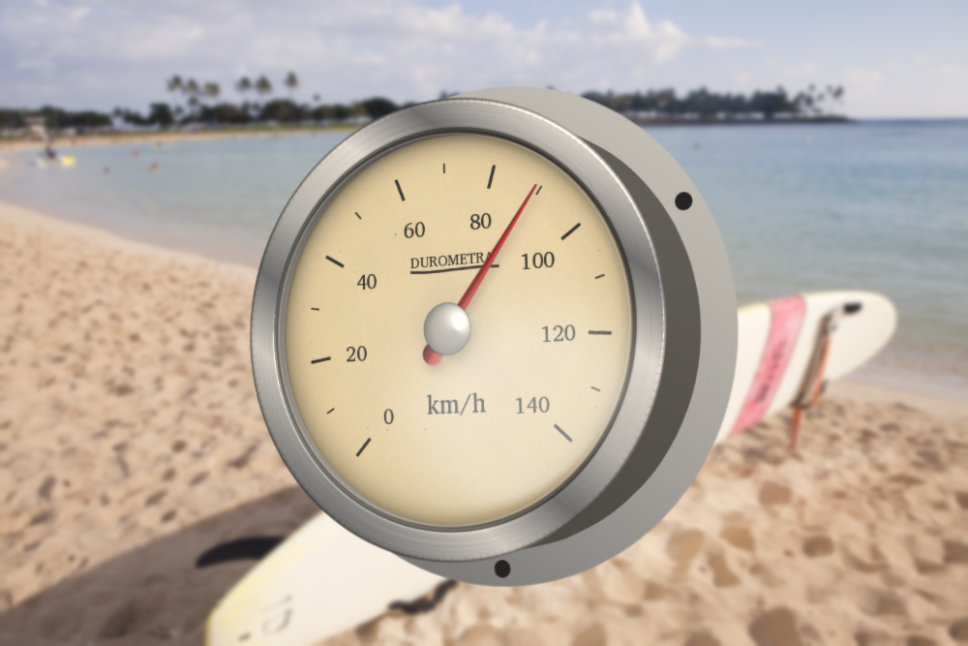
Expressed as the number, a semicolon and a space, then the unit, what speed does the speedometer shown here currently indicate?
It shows 90; km/h
